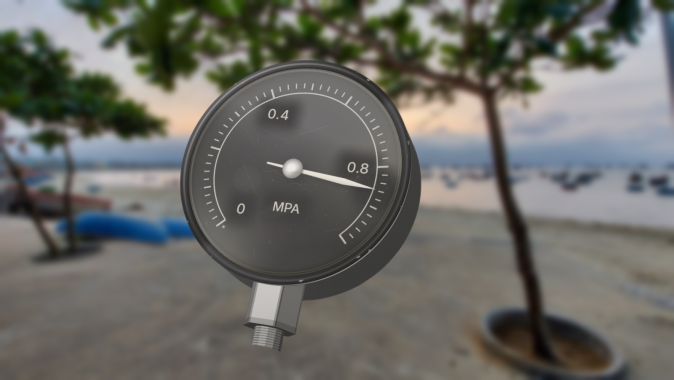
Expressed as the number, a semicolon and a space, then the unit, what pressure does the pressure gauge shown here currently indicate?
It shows 0.86; MPa
